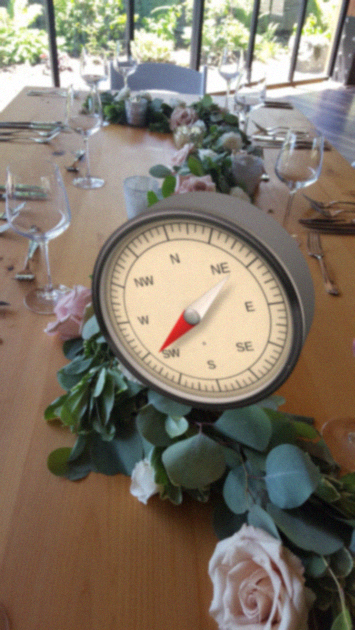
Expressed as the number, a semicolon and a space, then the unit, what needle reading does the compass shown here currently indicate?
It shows 235; °
